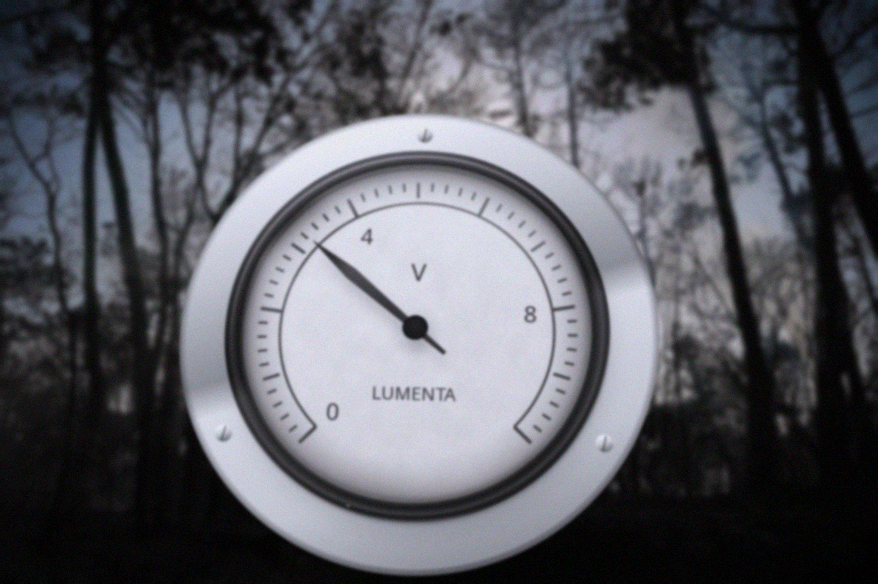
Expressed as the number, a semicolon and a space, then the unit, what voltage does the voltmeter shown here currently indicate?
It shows 3.2; V
